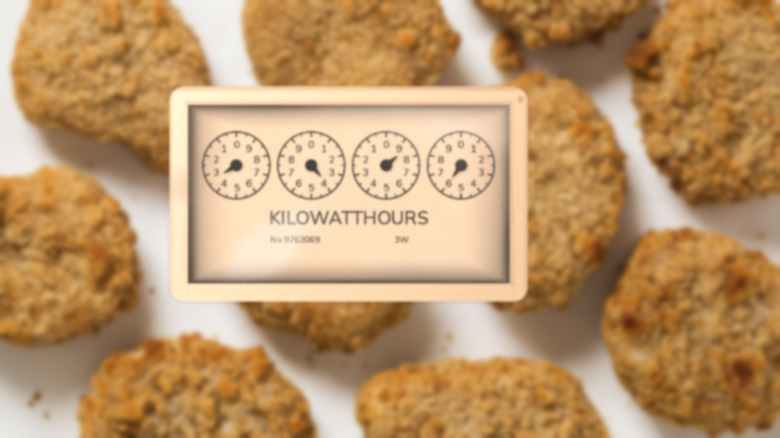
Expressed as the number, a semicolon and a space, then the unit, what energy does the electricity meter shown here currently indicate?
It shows 3386; kWh
